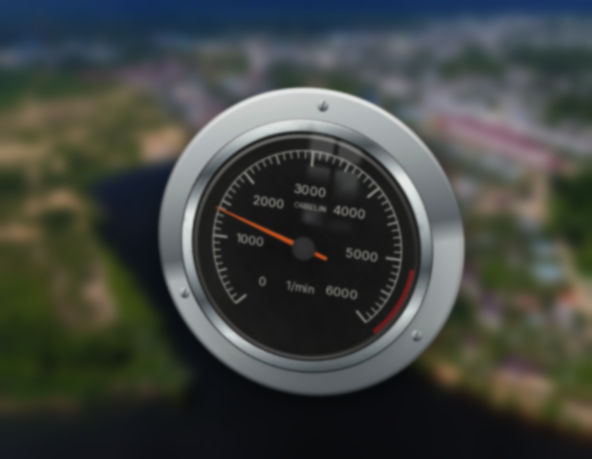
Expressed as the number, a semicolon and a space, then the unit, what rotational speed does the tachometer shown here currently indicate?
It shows 1400; rpm
